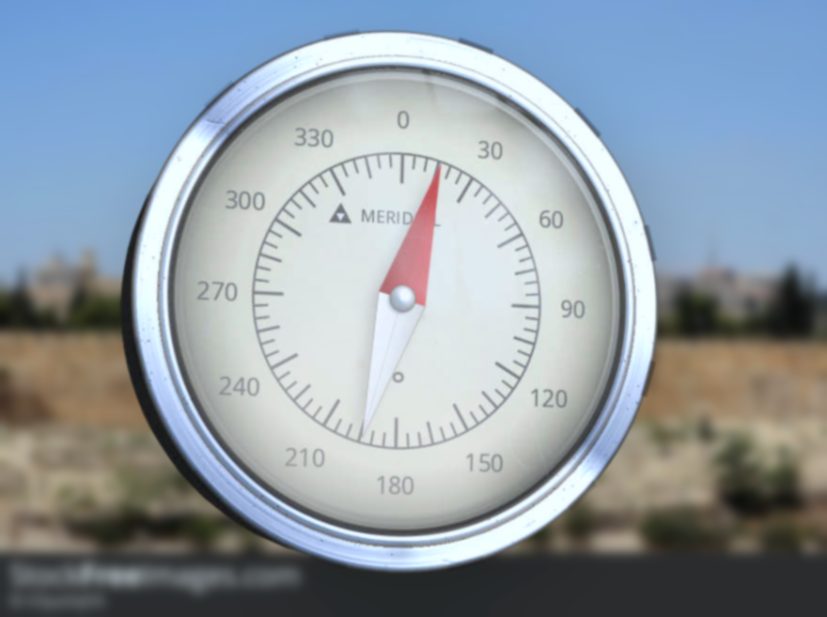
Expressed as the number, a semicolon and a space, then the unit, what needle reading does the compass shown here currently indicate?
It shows 15; °
